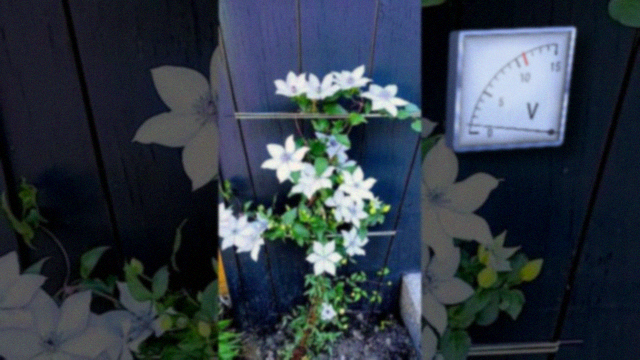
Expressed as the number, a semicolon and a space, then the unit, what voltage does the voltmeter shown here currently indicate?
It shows 1; V
